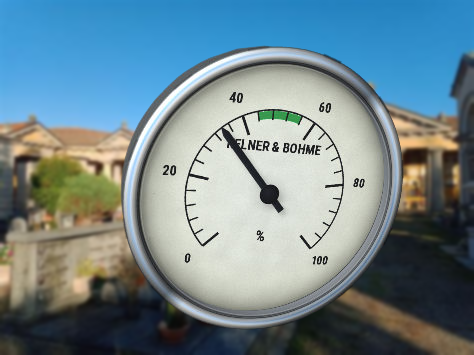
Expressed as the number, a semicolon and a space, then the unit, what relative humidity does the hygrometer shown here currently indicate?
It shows 34; %
